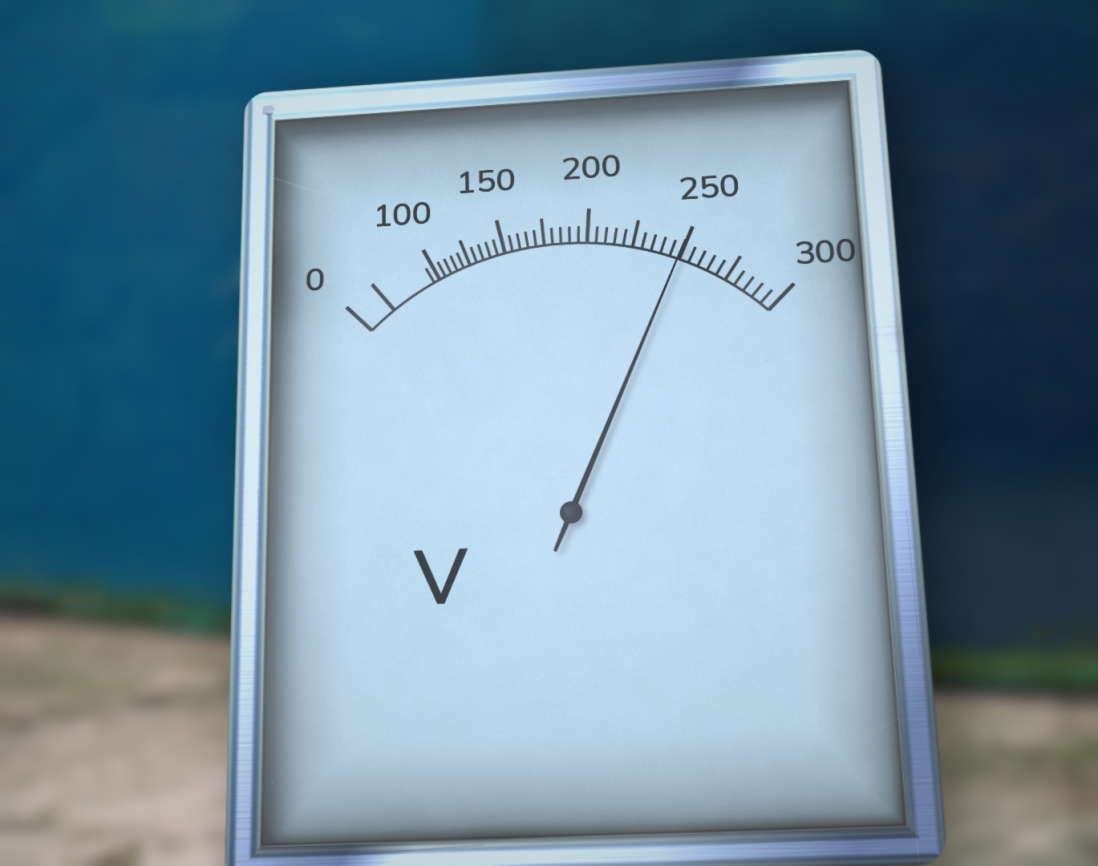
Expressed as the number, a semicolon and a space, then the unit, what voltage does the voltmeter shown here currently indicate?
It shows 250; V
